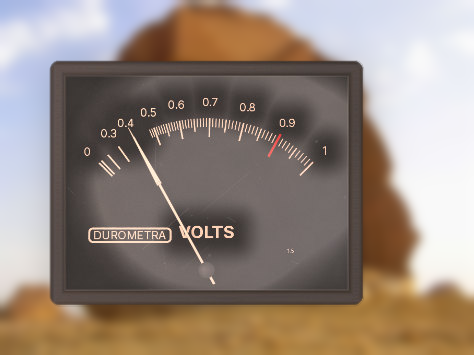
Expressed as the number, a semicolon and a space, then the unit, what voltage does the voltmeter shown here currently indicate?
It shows 0.4; V
